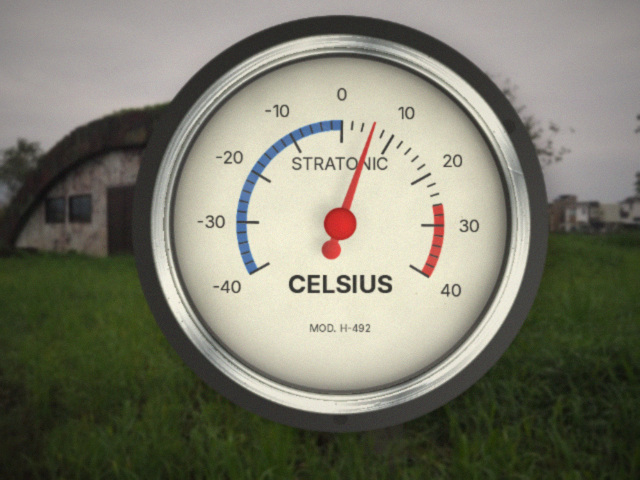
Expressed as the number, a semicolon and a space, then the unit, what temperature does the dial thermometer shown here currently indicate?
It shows 6; °C
